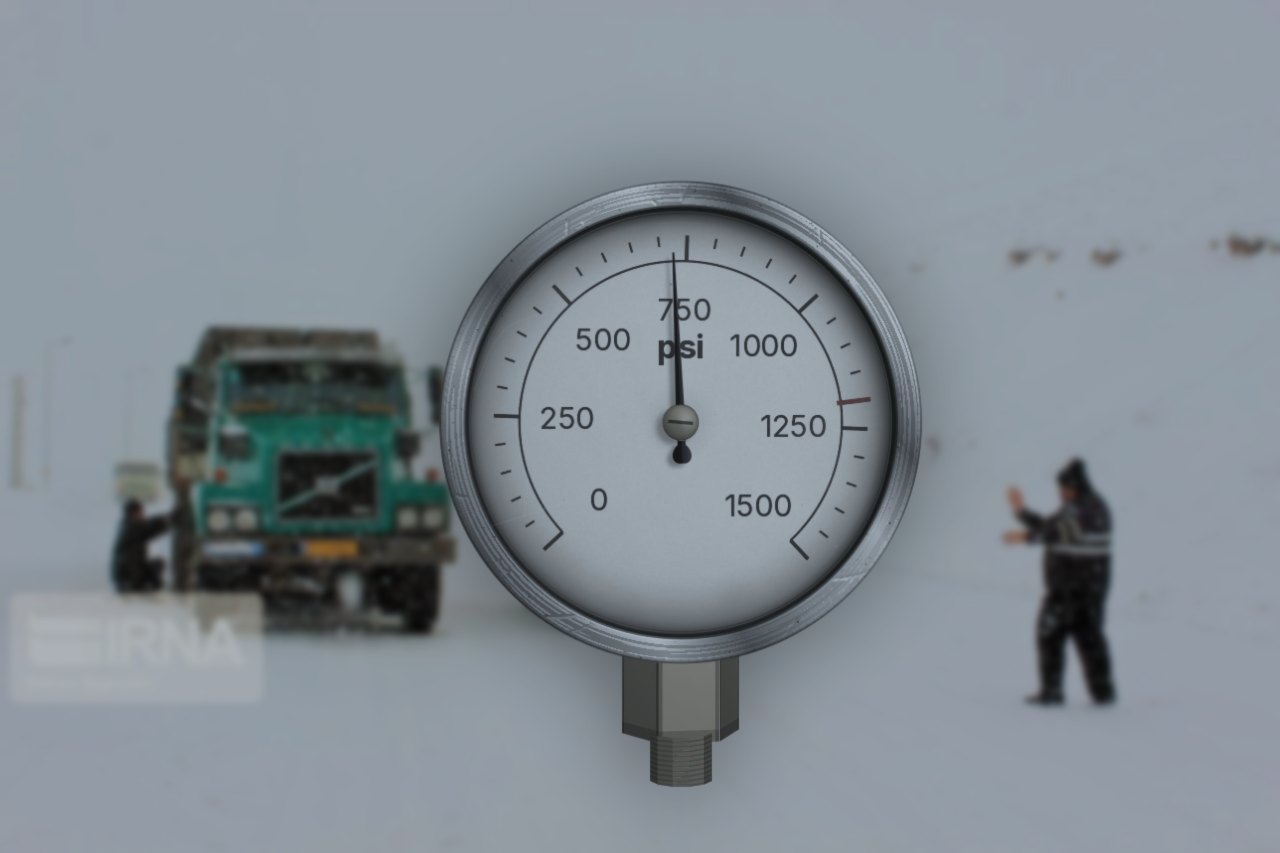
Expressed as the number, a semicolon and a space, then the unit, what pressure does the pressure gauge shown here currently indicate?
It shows 725; psi
